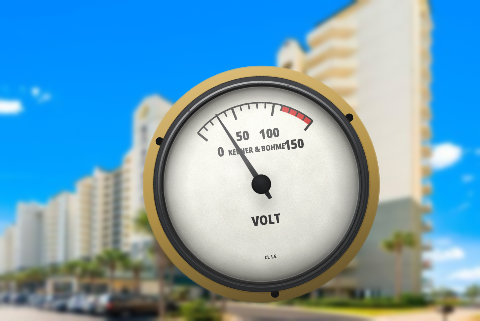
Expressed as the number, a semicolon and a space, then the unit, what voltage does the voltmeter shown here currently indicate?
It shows 30; V
